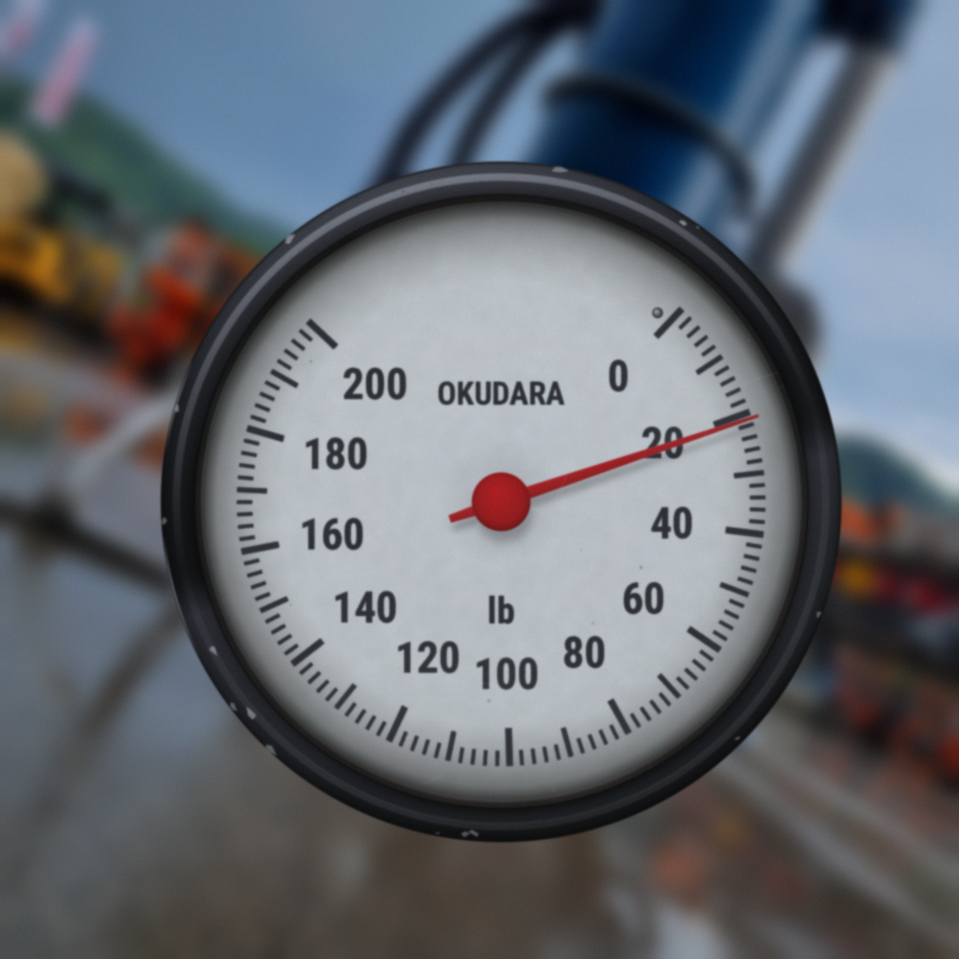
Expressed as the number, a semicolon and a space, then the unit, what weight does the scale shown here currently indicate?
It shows 21; lb
